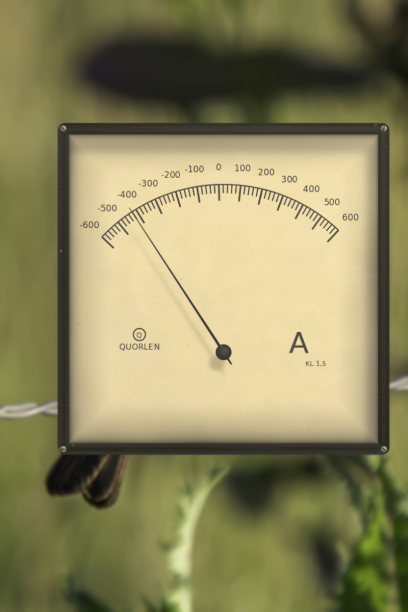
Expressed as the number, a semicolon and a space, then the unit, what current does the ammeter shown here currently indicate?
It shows -420; A
